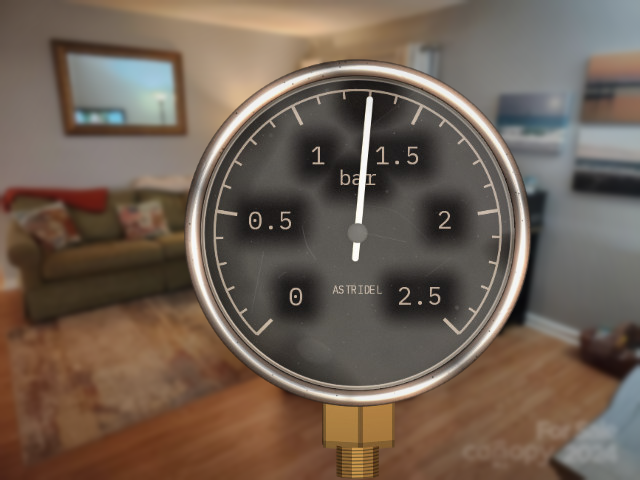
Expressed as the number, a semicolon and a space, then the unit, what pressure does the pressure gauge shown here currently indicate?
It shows 1.3; bar
